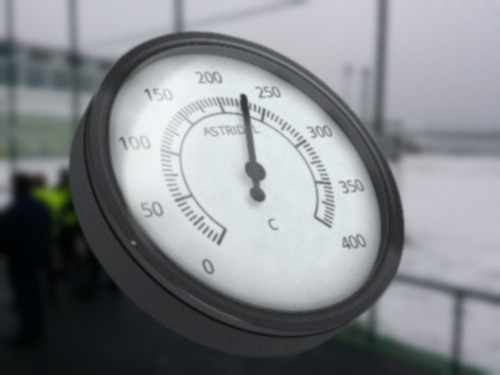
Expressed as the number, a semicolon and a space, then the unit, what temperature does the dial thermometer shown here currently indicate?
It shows 225; °C
